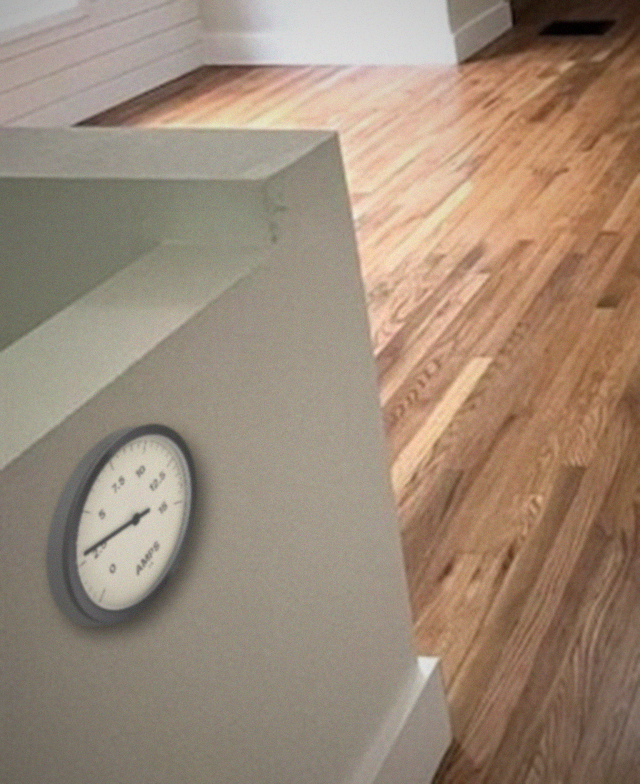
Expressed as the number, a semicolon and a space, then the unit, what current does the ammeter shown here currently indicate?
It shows 3; A
